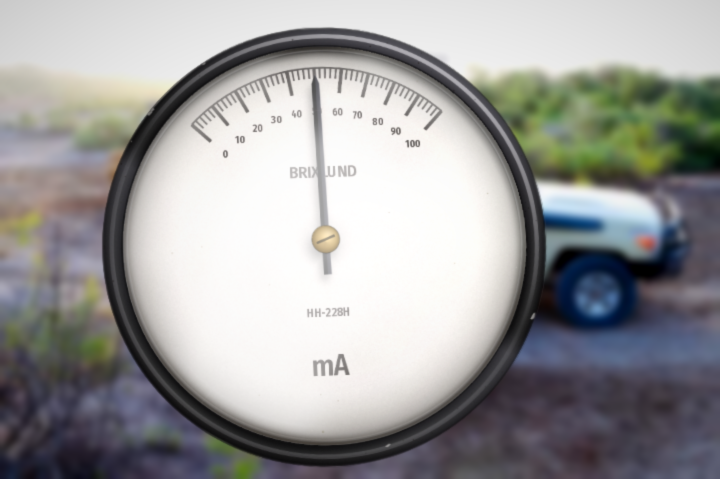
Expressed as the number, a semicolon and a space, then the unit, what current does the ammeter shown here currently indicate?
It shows 50; mA
